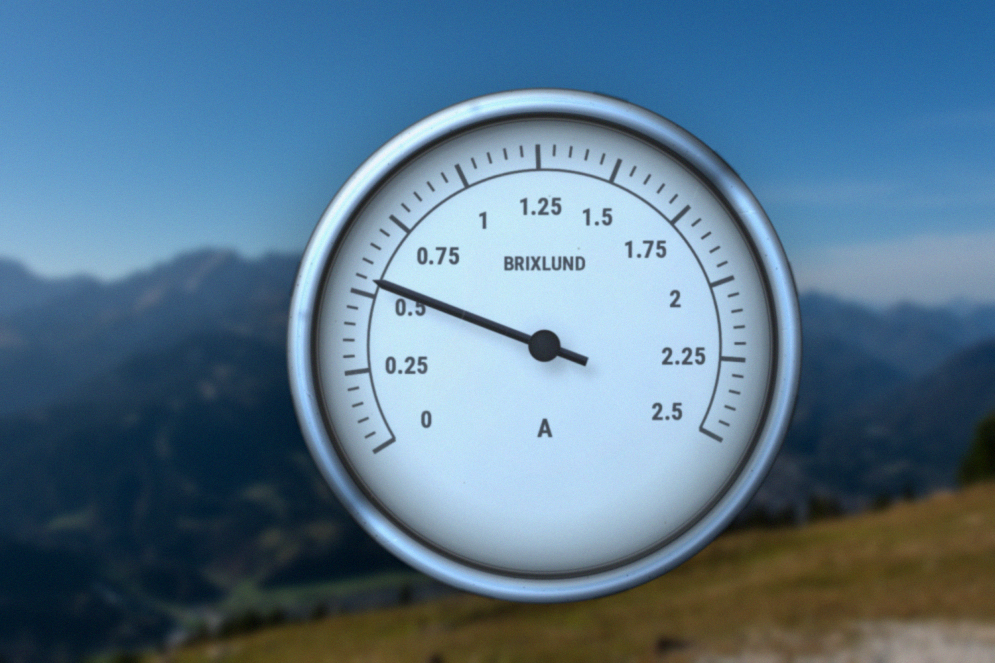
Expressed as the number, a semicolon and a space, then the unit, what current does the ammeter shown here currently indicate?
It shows 0.55; A
